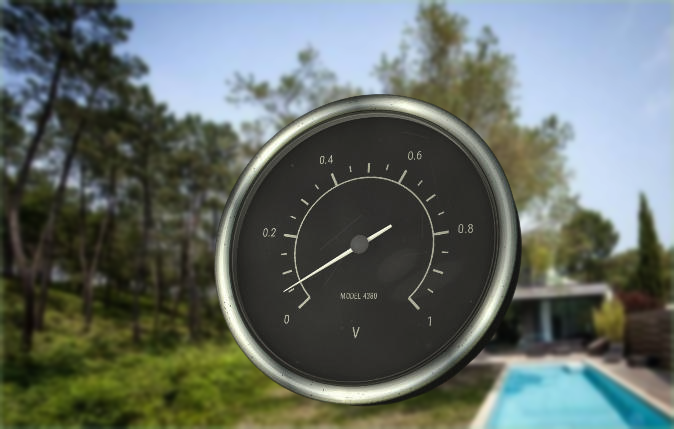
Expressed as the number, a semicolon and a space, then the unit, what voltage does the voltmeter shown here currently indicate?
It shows 0.05; V
